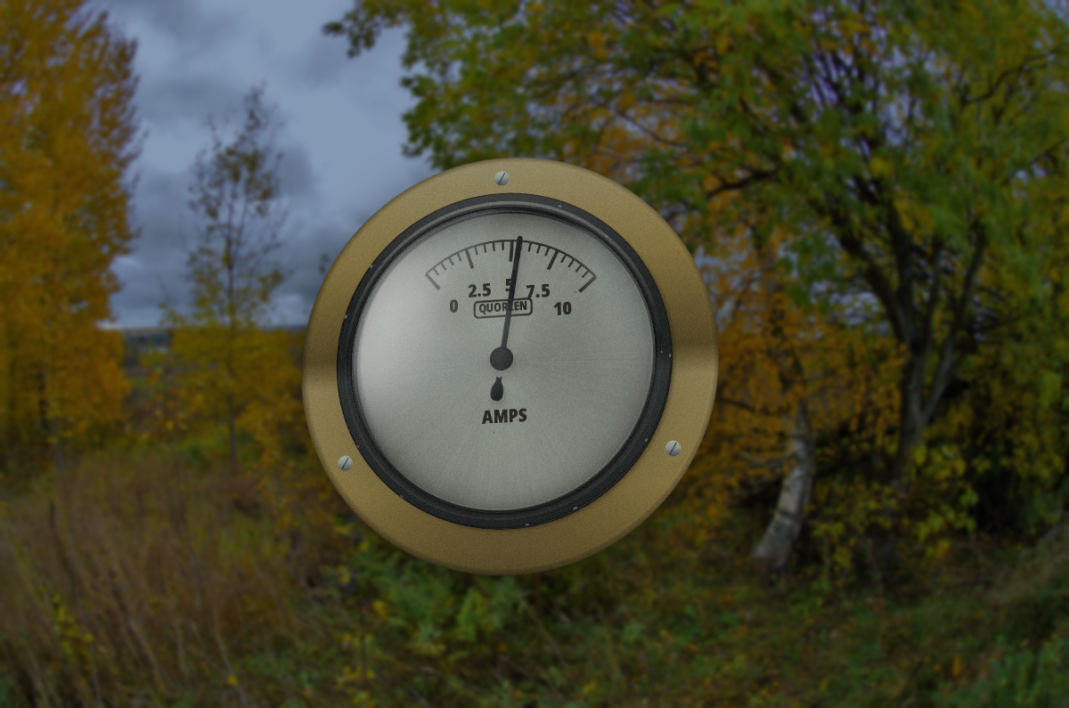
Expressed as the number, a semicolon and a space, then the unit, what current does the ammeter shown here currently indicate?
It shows 5.5; A
